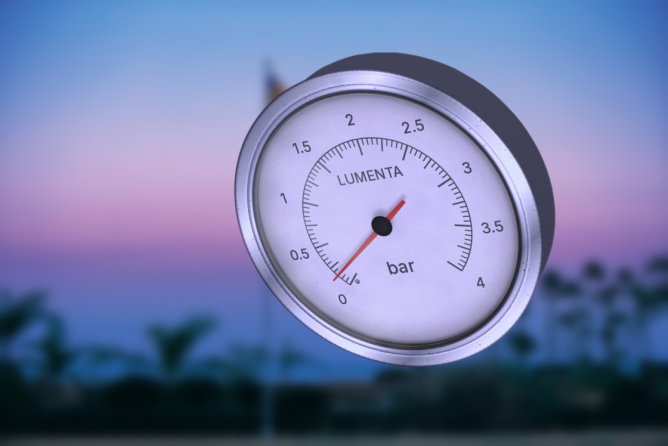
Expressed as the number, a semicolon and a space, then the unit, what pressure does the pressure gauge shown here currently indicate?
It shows 0.15; bar
